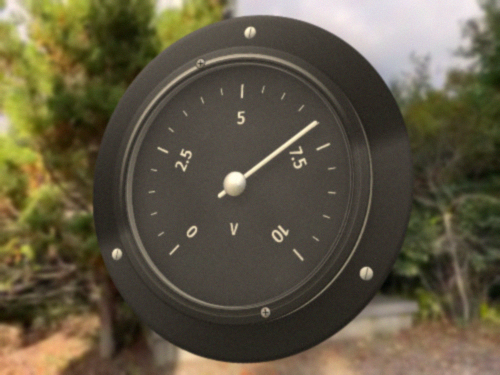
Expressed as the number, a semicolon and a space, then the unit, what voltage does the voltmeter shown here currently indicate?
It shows 7; V
